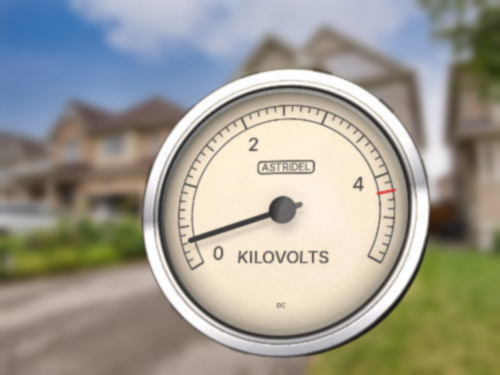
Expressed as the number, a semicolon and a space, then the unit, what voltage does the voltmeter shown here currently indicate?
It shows 0.3; kV
